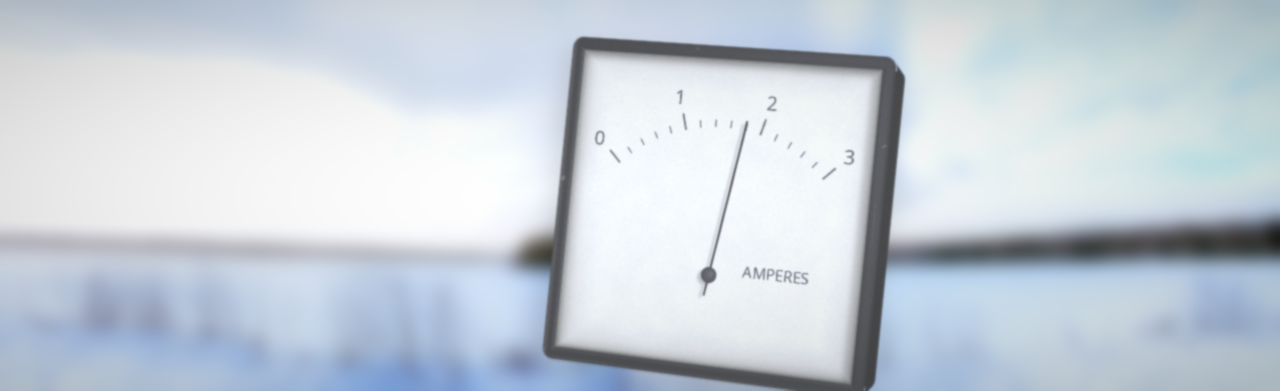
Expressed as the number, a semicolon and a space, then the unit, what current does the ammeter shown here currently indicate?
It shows 1.8; A
